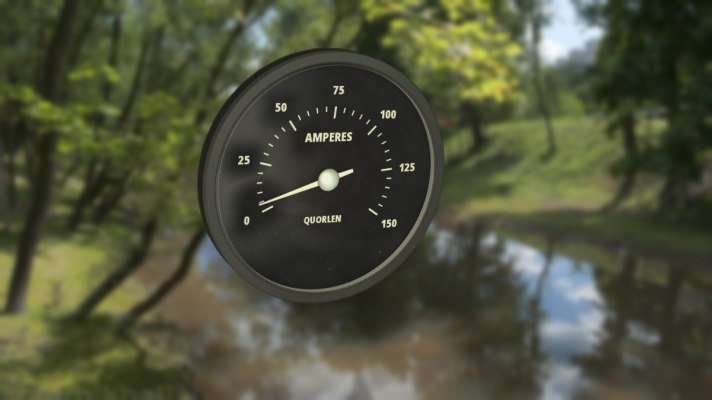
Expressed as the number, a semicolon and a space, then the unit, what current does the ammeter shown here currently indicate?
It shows 5; A
